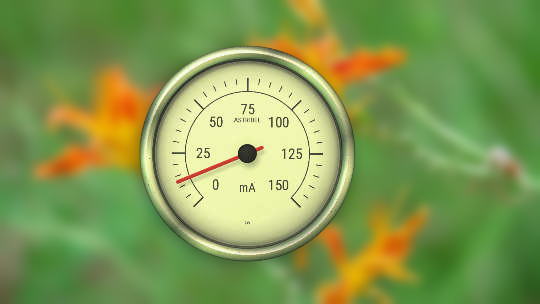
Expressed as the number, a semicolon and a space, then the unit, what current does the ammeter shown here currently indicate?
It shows 12.5; mA
